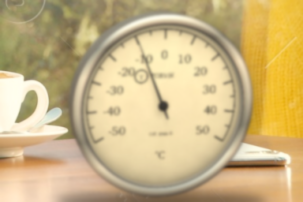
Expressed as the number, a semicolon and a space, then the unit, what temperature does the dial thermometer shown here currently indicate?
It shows -10; °C
